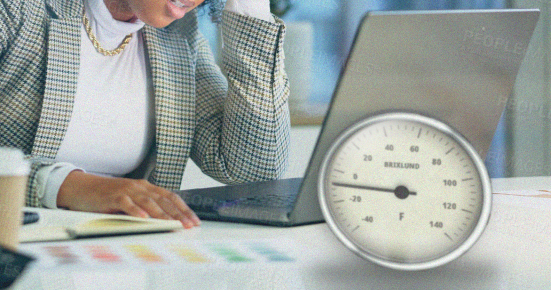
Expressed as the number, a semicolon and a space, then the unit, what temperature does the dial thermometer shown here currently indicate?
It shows -8; °F
